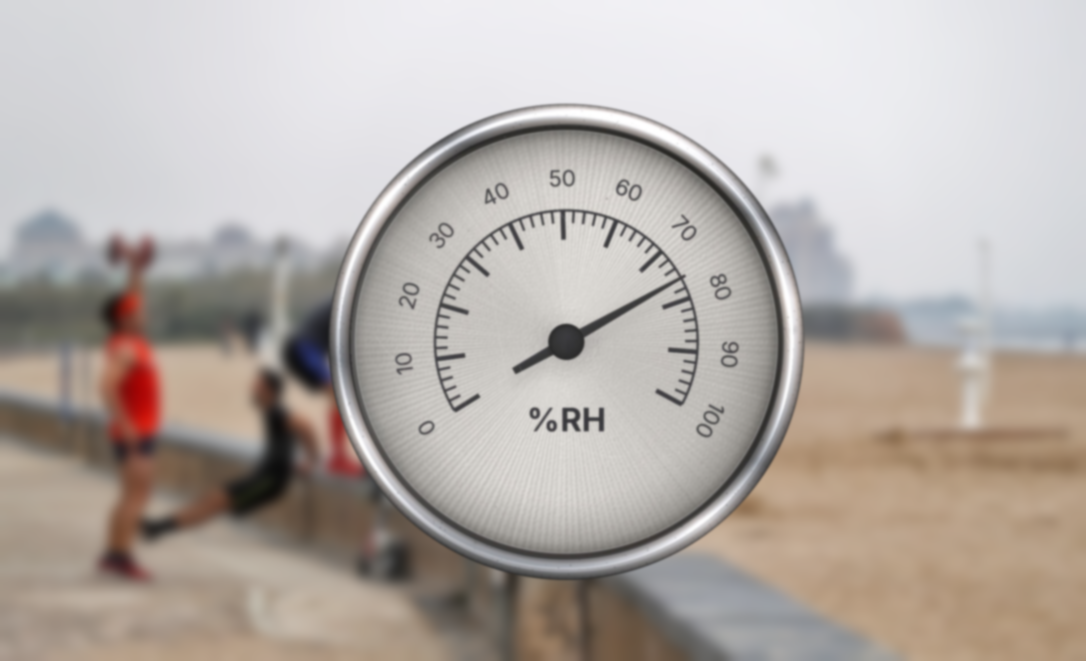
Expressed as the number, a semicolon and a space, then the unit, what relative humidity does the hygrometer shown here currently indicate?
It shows 76; %
